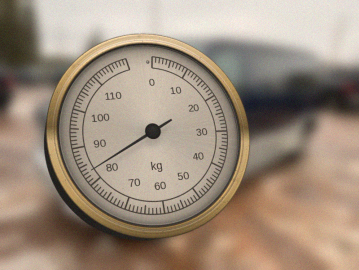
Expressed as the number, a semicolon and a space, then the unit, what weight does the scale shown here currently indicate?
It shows 83; kg
